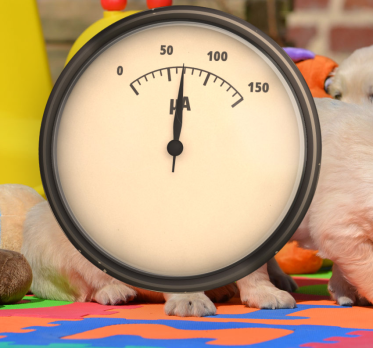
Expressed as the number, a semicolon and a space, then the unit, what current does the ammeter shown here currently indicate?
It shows 70; µA
